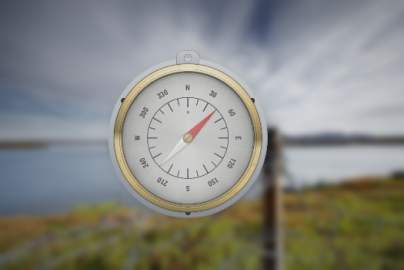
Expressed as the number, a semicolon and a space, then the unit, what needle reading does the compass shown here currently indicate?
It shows 45; °
